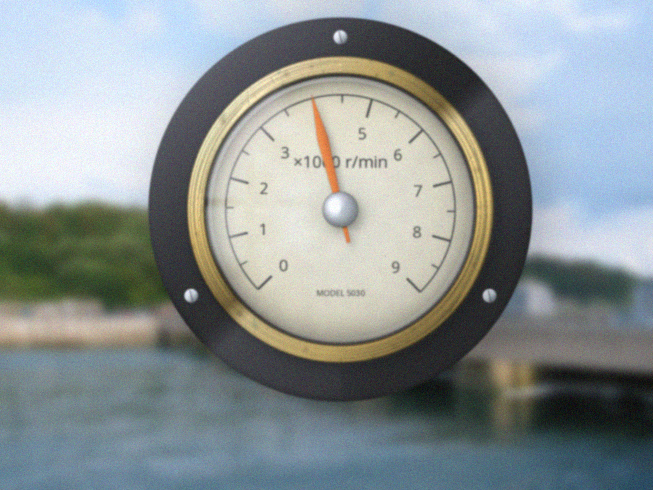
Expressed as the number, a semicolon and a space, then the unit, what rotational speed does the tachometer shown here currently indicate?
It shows 4000; rpm
